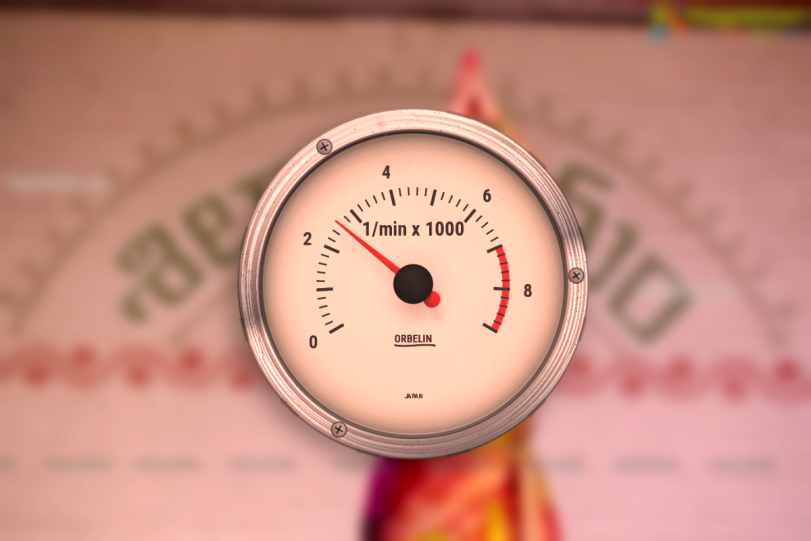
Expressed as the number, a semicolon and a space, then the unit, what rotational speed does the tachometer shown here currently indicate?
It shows 2600; rpm
